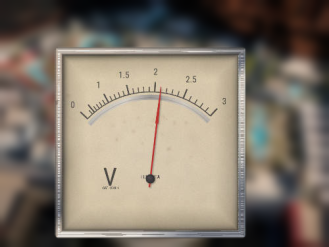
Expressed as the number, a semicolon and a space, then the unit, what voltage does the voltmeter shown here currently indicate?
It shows 2.1; V
